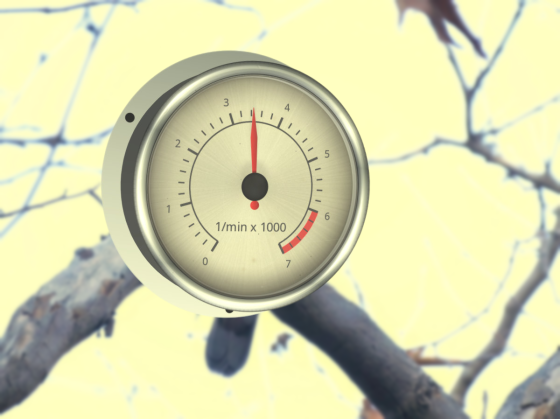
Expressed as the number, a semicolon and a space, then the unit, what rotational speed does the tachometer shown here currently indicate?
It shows 3400; rpm
